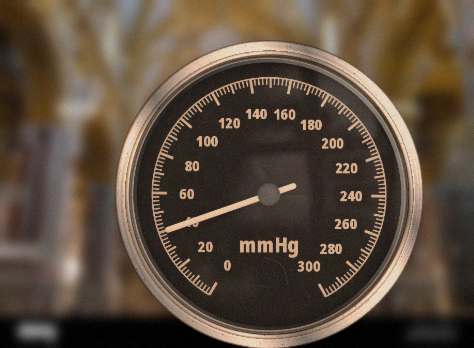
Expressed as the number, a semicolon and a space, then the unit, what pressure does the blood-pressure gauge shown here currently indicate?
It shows 40; mmHg
